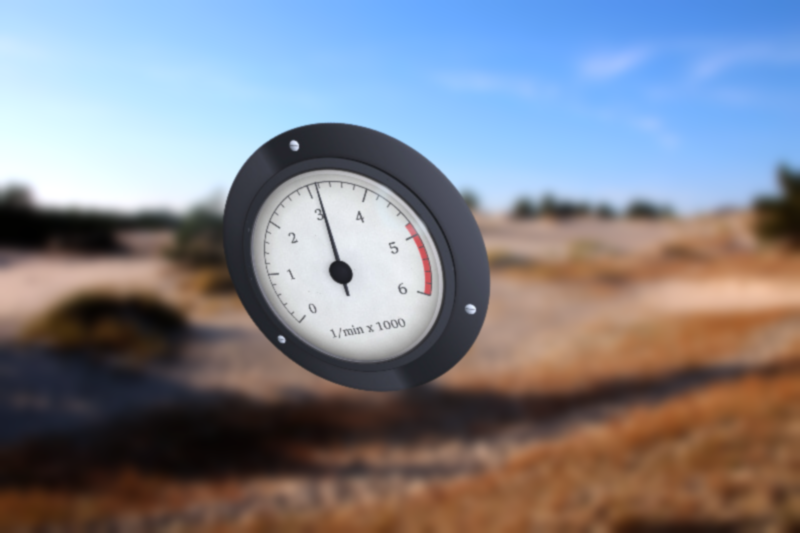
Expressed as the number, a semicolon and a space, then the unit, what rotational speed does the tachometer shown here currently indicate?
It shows 3200; rpm
